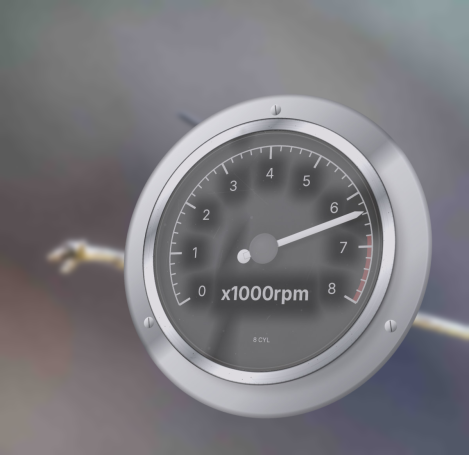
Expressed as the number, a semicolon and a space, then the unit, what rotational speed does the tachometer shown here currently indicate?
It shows 6400; rpm
